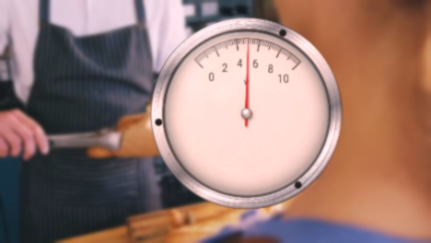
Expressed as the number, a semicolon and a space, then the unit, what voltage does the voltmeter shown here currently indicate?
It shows 5; V
